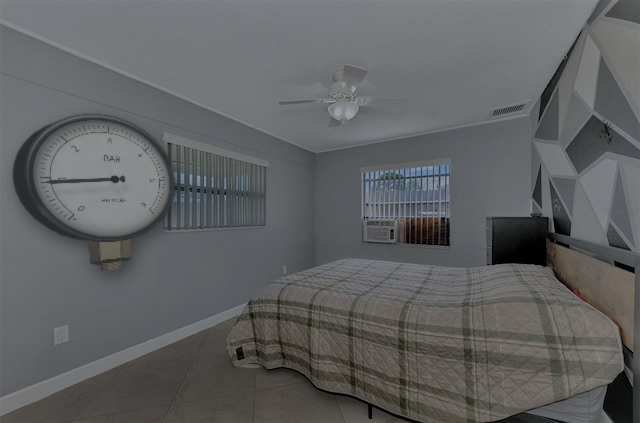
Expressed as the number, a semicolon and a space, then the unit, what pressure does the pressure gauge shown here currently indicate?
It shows 0.9; bar
